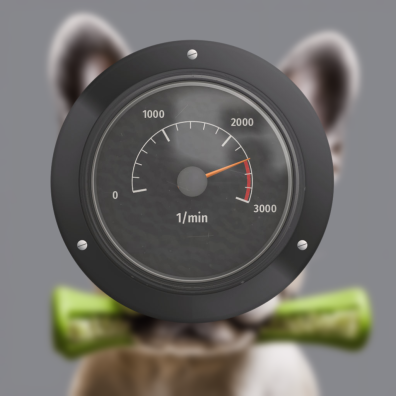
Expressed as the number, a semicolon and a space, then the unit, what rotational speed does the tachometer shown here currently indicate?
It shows 2400; rpm
